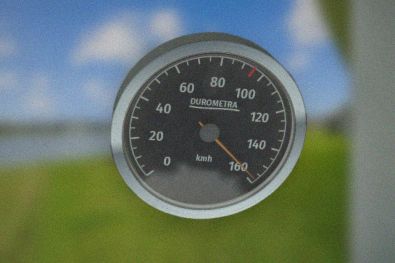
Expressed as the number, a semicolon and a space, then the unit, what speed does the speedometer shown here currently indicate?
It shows 157.5; km/h
